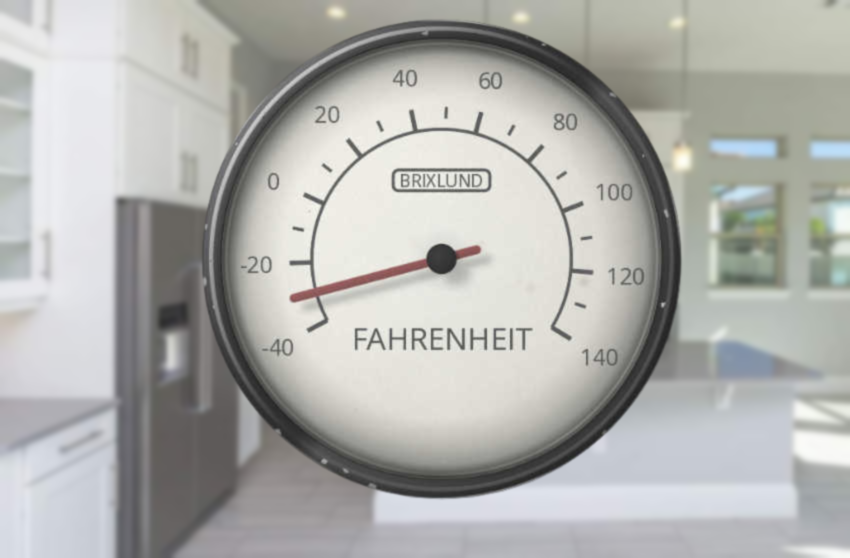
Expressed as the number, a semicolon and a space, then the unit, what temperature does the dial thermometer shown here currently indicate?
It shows -30; °F
